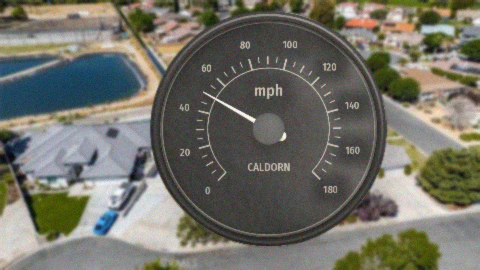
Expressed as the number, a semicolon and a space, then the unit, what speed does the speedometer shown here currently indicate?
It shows 50; mph
